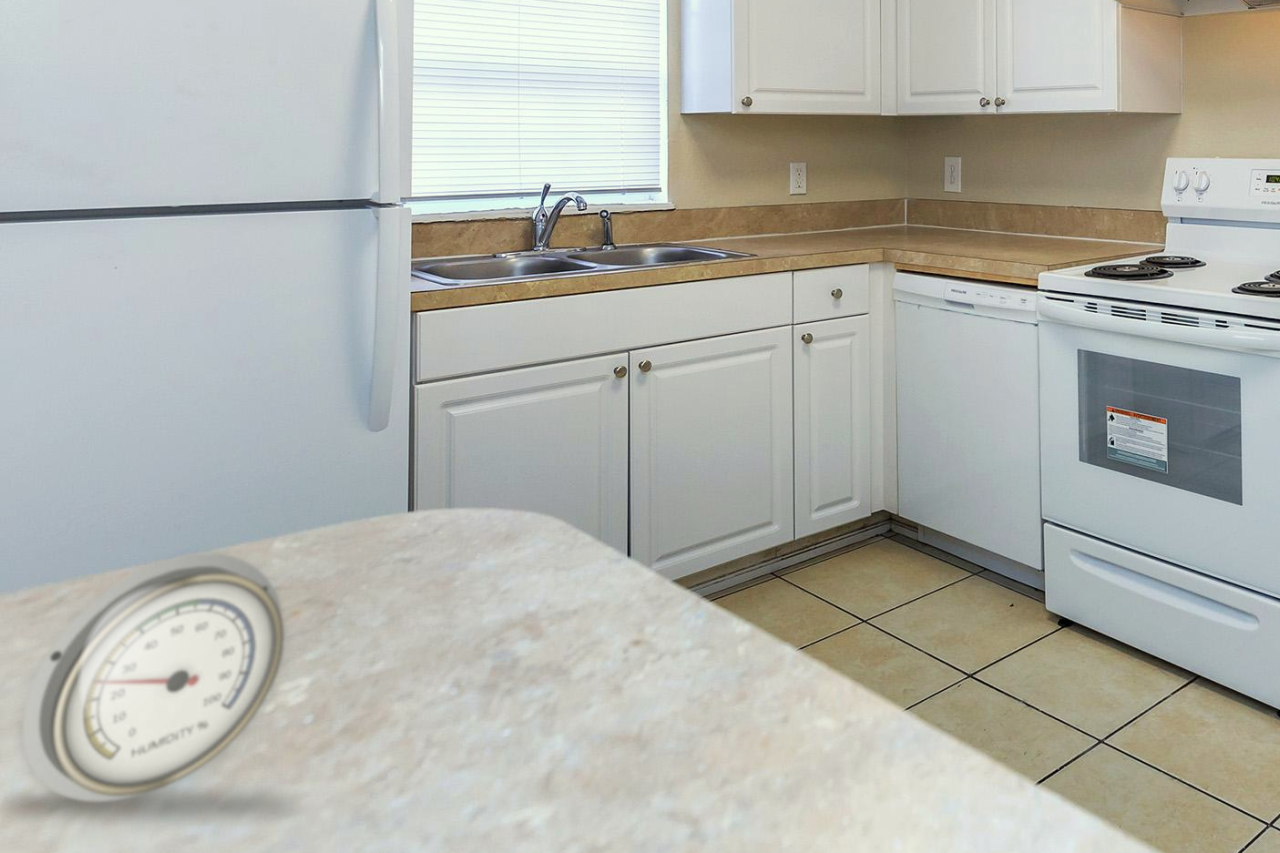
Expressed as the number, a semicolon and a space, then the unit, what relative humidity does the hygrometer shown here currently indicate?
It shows 25; %
